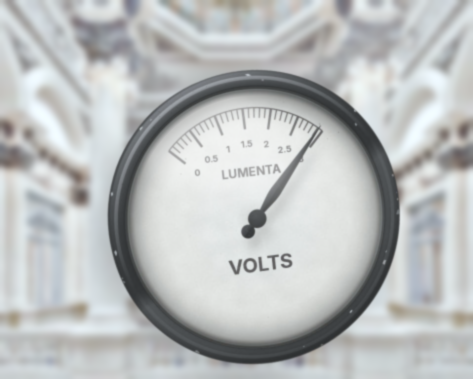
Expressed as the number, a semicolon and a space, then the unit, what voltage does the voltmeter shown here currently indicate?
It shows 2.9; V
